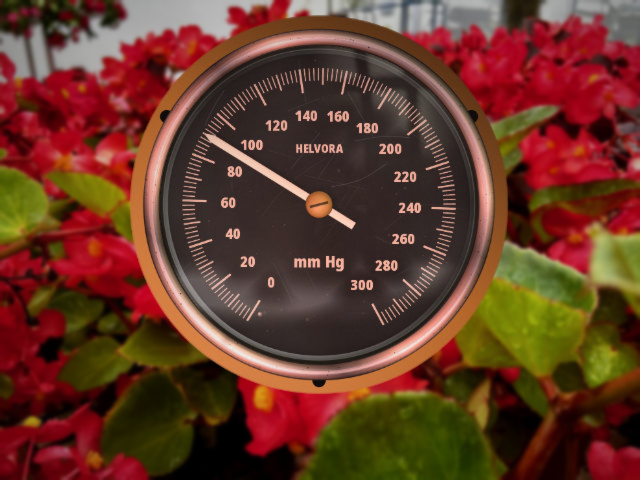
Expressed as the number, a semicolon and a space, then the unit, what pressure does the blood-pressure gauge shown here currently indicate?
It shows 90; mmHg
